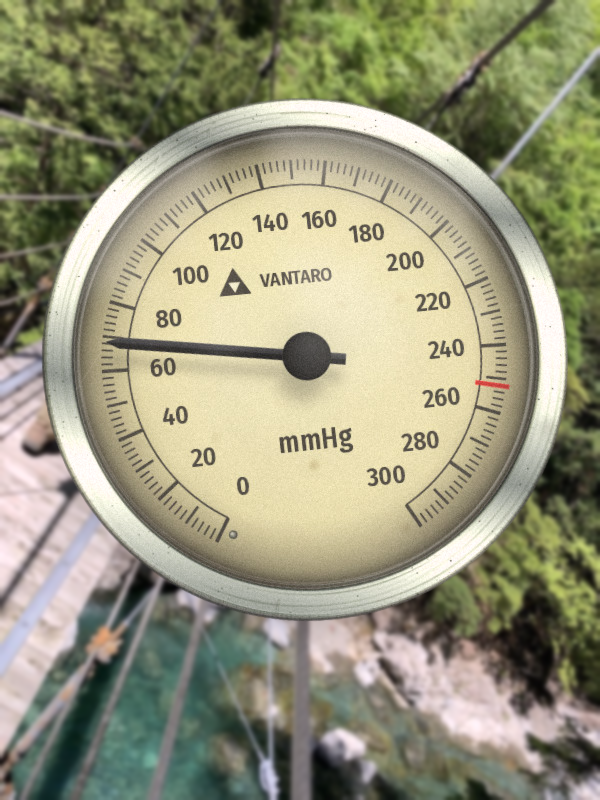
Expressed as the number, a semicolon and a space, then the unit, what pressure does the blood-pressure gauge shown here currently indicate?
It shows 68; mmHg
